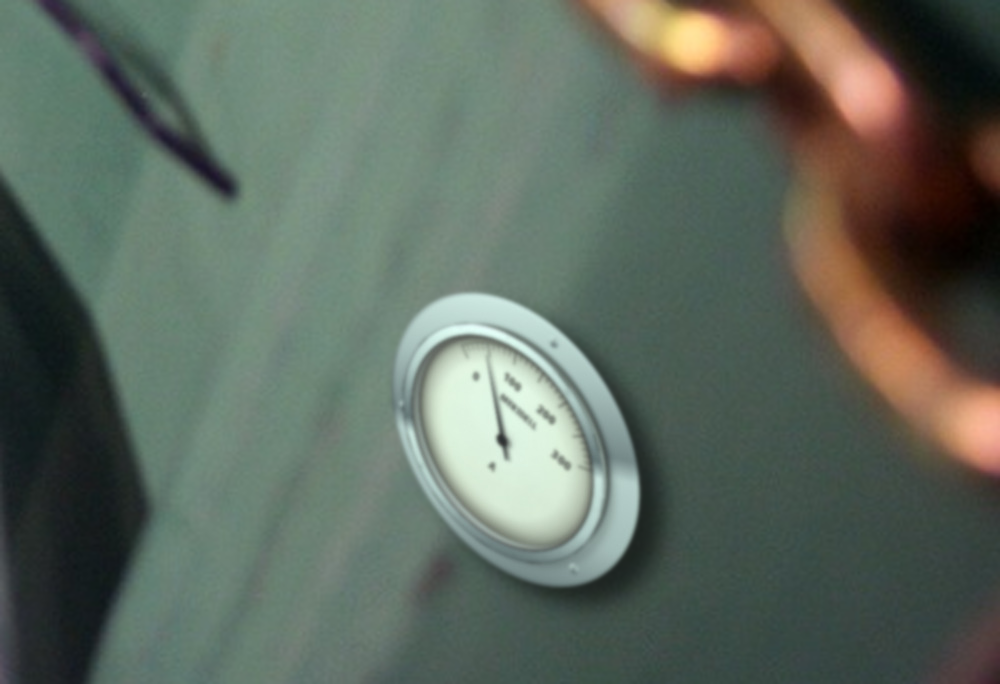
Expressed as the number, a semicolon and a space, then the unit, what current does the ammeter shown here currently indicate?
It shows 50; A
